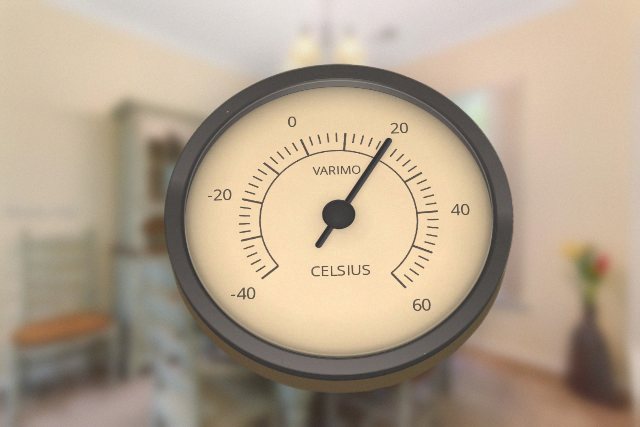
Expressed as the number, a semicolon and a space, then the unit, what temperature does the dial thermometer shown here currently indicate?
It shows 20; °C
